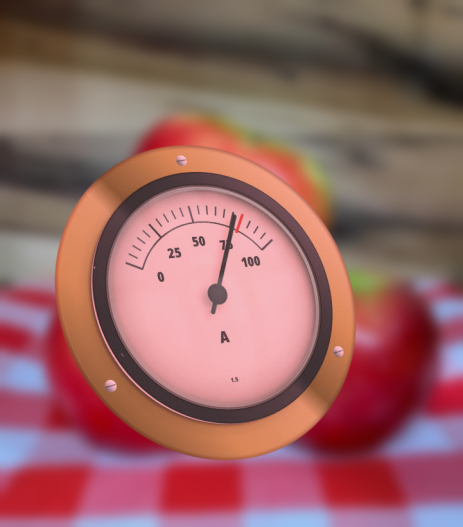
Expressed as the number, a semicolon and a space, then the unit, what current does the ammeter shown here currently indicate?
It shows 75; A
